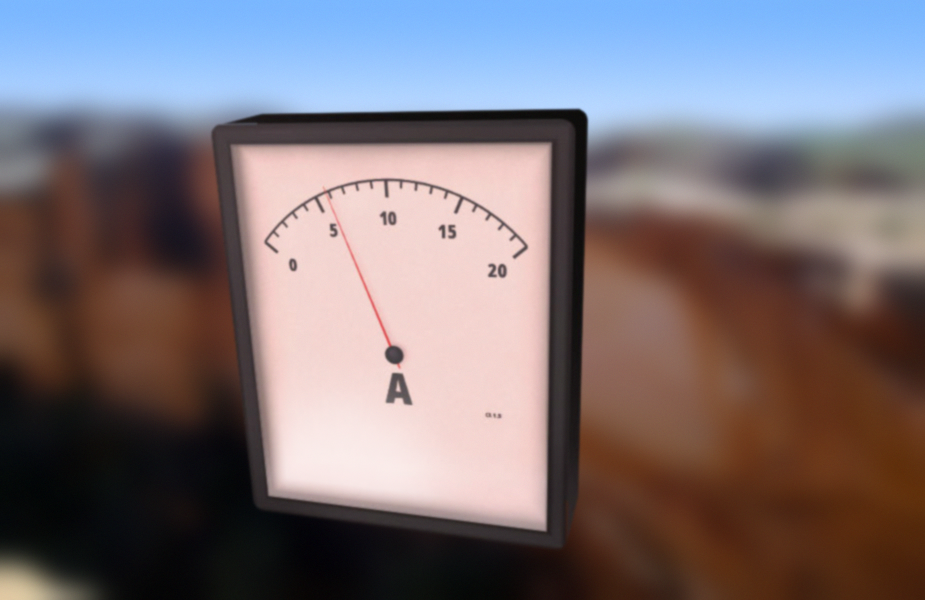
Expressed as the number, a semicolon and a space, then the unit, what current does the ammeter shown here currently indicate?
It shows 6; A
